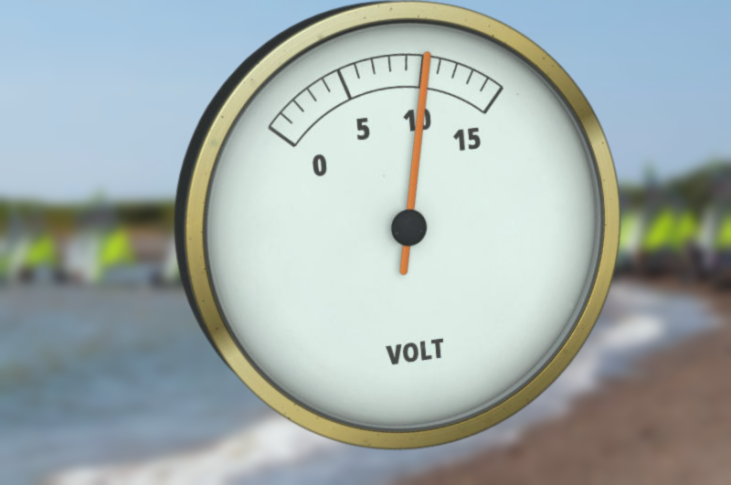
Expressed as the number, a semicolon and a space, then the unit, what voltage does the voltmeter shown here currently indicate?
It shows 10; V
